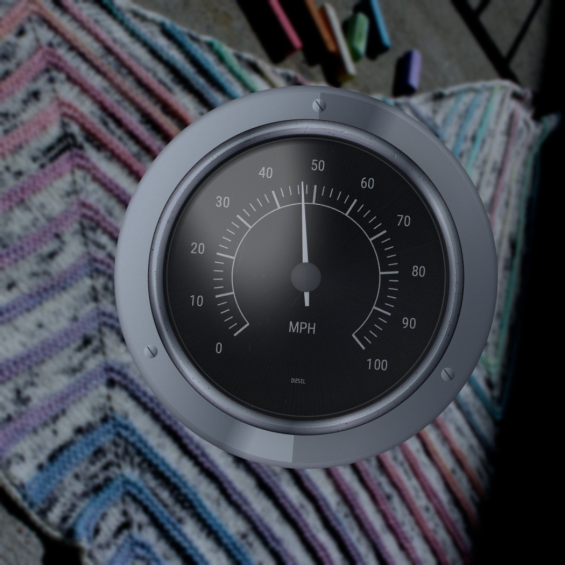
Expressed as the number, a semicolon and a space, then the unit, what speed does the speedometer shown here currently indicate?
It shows 47; mph
